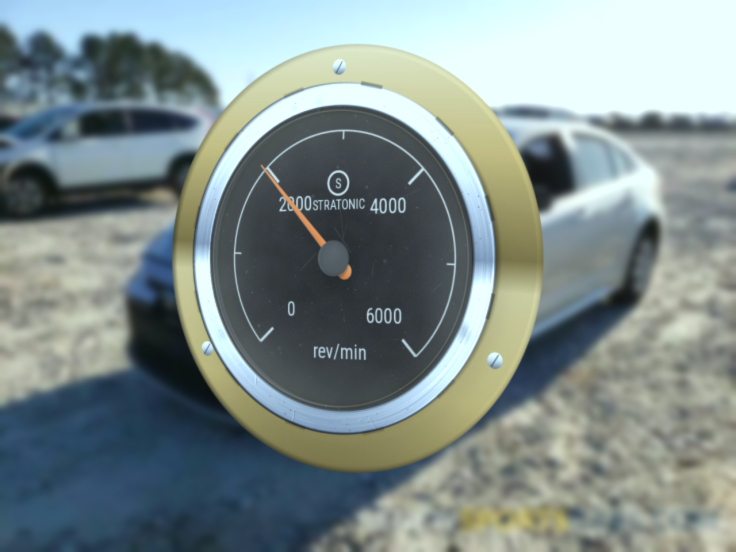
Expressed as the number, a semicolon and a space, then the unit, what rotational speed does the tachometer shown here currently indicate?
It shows 2000; rpm
